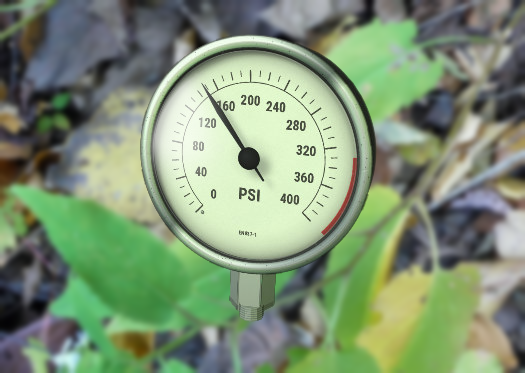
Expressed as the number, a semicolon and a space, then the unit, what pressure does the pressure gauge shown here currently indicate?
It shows 150; psi
